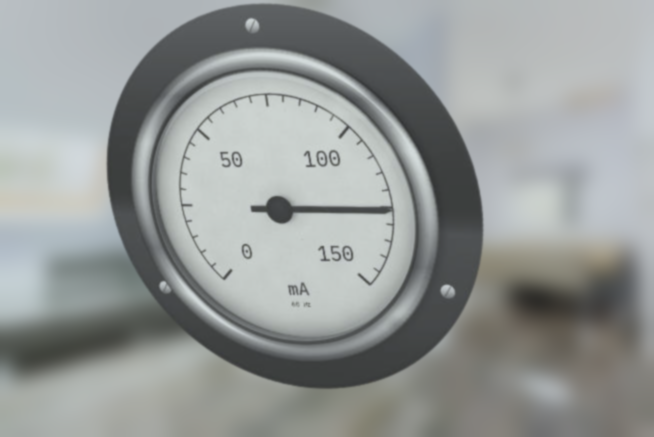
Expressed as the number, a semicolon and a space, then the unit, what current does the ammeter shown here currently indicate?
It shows 125; mA
